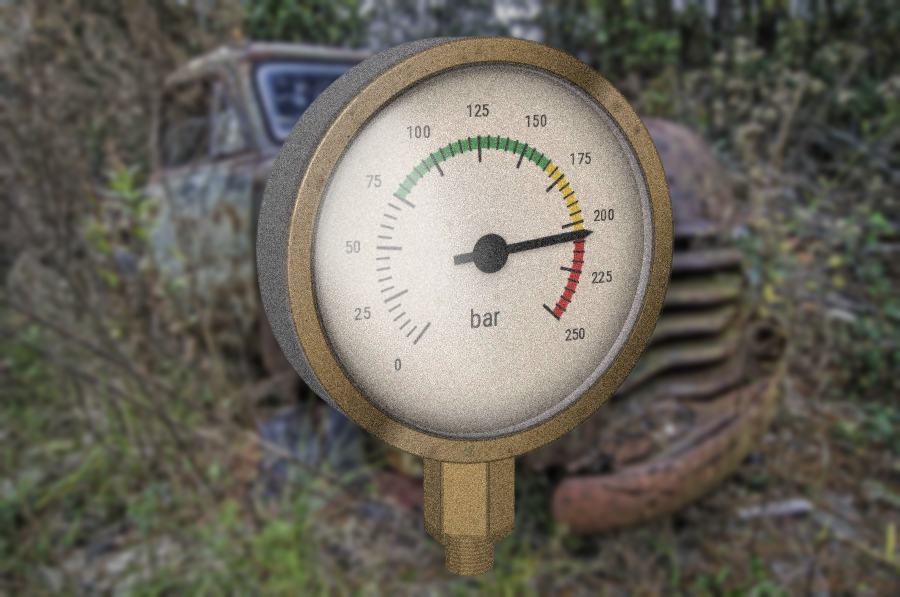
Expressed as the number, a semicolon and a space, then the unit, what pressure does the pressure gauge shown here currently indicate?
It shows 205; bar
